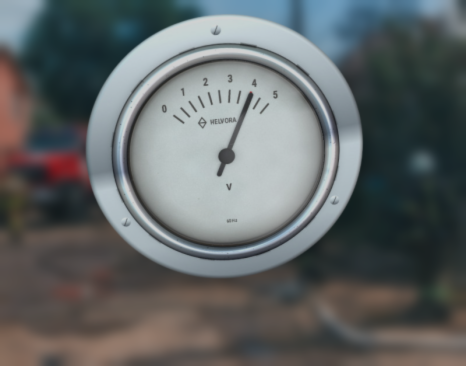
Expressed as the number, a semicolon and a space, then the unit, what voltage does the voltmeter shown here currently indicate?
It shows 4; V
